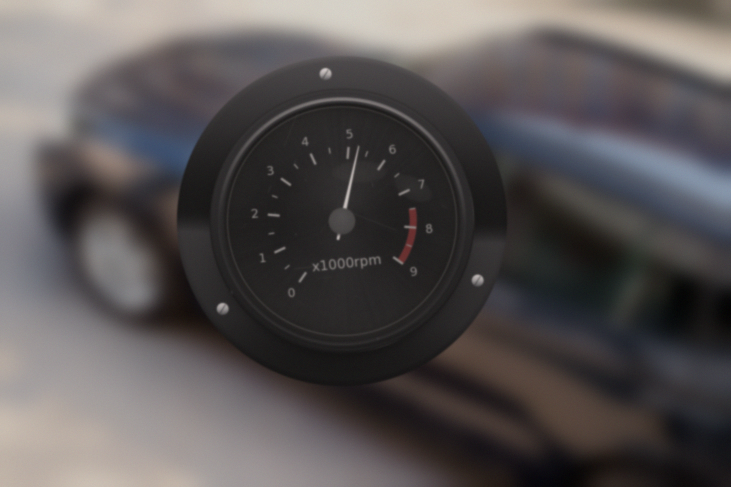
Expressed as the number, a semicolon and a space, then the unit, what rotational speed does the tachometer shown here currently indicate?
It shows 5250; rpm
